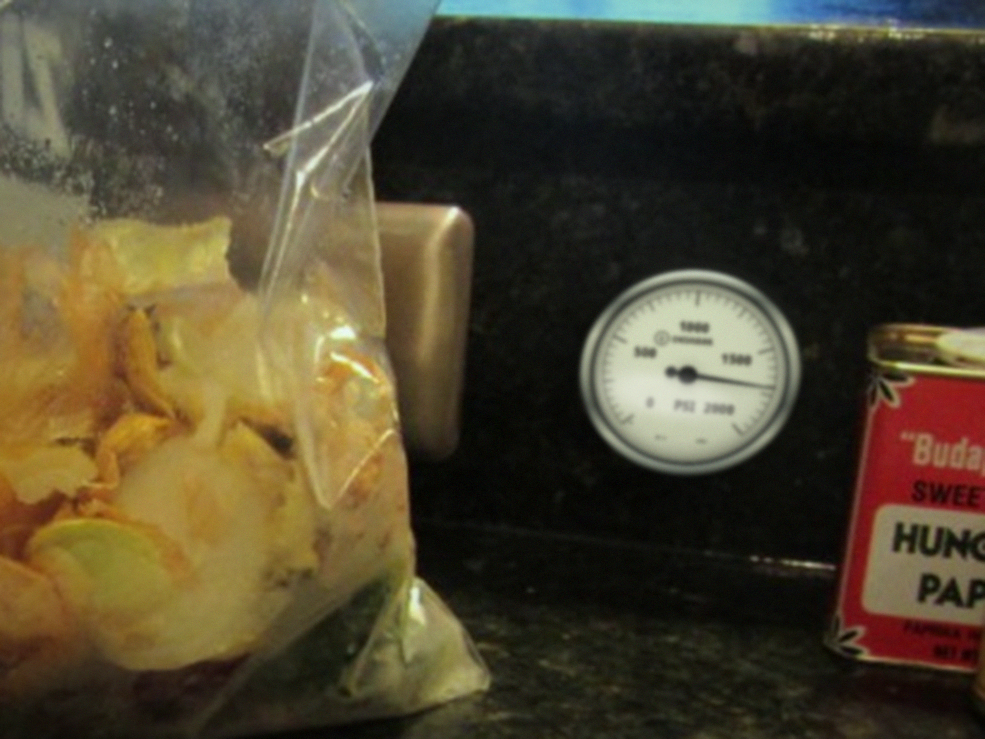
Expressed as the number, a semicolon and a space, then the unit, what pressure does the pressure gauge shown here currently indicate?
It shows 1700; psi
